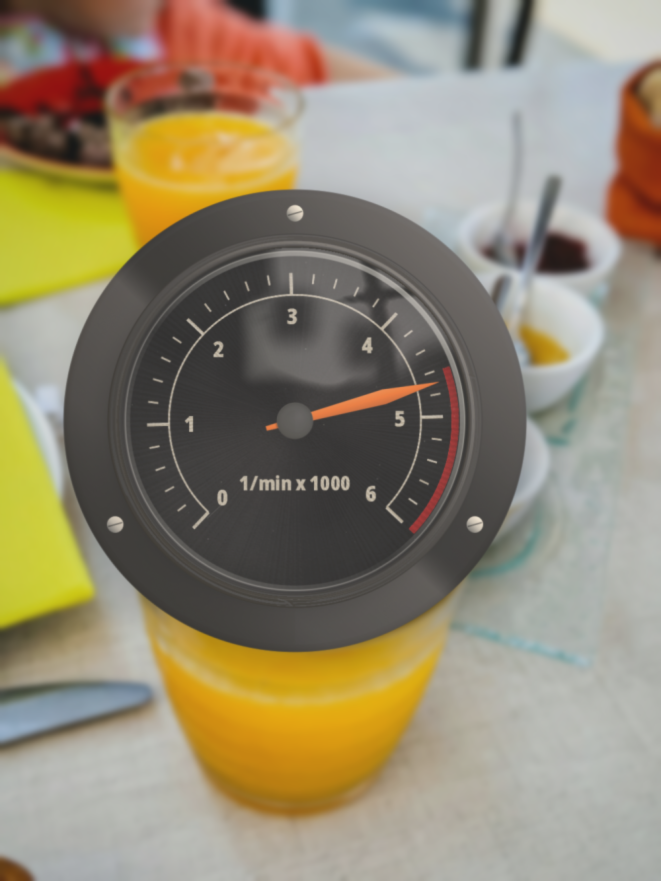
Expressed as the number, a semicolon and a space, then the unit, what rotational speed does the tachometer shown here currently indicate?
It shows 4700; rpm
